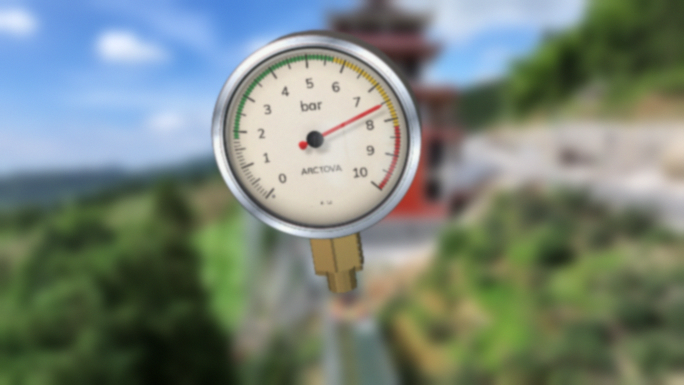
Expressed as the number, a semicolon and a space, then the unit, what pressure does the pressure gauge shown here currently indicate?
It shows 7.5; bar
